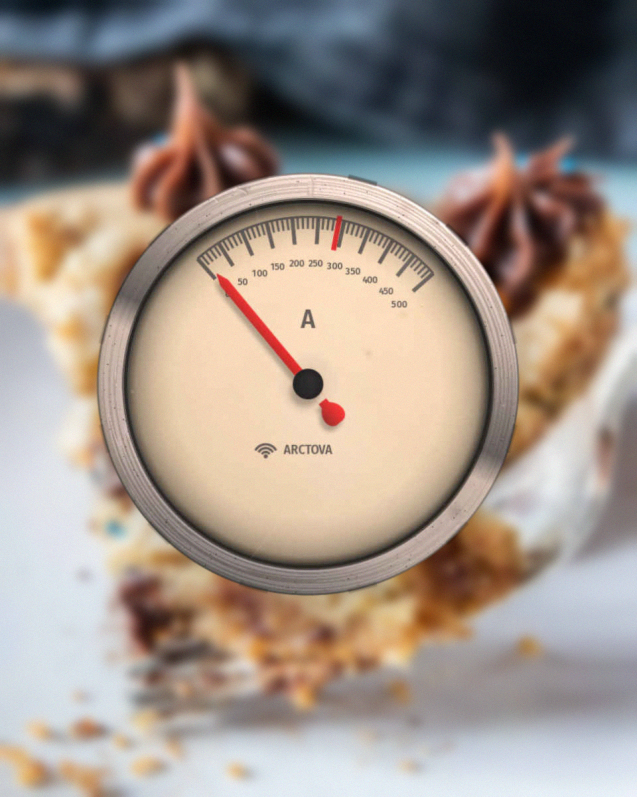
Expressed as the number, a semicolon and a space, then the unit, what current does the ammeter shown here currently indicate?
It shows 10; A
